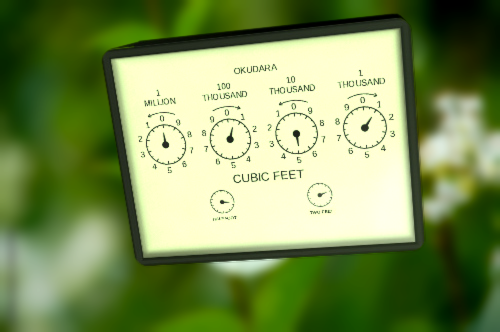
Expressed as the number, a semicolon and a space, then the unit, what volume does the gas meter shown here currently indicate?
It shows 5100; ft³
